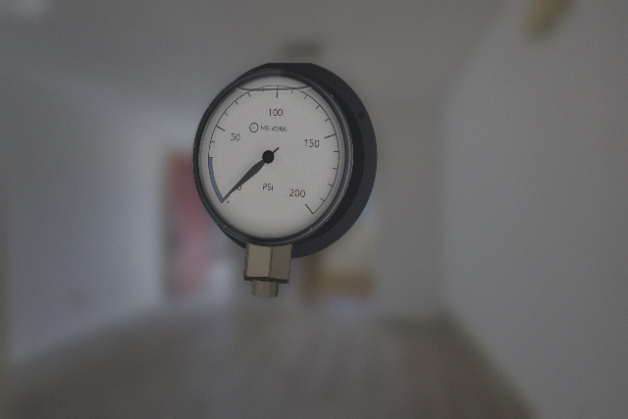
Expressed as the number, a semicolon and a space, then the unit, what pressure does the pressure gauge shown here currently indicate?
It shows 0; psi
